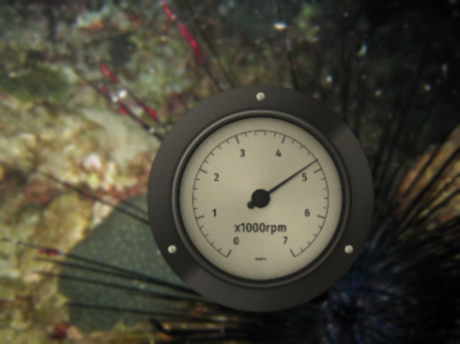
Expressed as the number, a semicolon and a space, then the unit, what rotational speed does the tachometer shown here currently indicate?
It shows 4800; rpm
